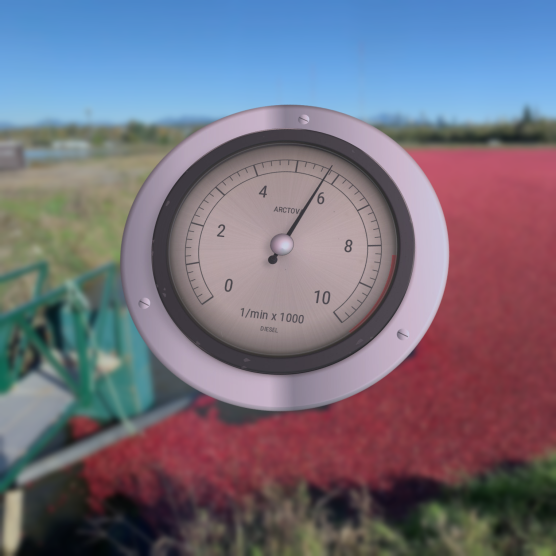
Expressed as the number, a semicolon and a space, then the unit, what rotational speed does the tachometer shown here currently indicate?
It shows 5800; rpm
